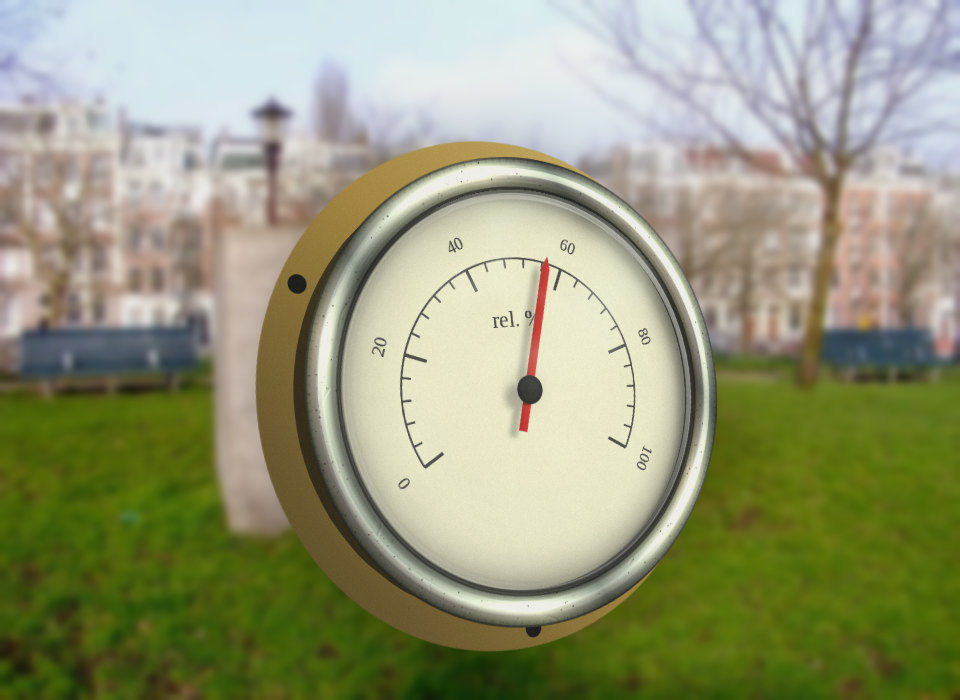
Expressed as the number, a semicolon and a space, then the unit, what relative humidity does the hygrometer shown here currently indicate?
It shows 56; %
